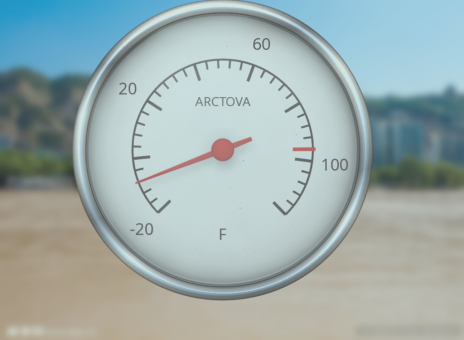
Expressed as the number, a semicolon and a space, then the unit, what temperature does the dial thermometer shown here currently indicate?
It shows -8; °F
